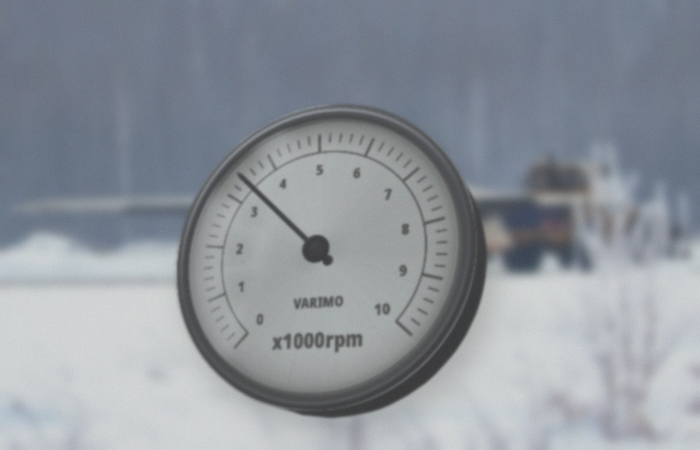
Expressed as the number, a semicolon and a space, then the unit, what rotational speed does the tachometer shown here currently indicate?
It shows 3400; rpm
